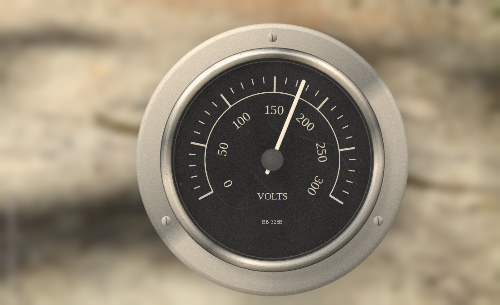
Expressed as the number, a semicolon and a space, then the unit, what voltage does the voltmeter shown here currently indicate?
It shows 175; V
